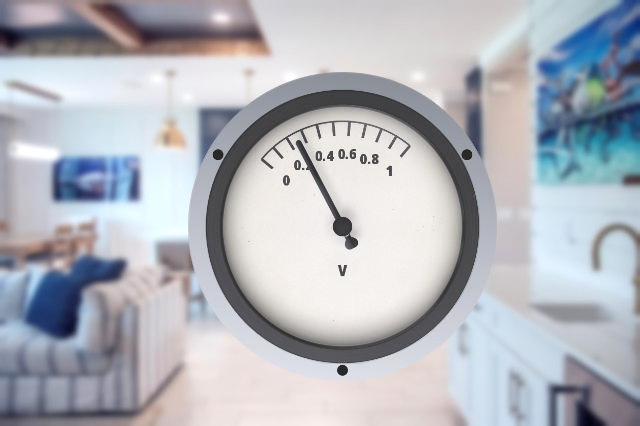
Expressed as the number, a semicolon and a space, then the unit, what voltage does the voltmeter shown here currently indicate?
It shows 0.25; V
